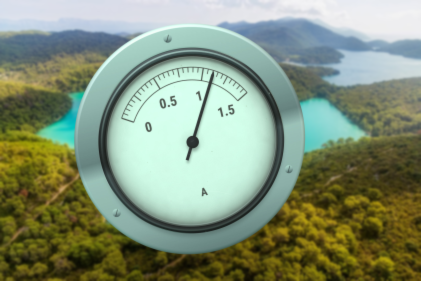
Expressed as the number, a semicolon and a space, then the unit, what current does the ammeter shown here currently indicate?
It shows 1.1; A
